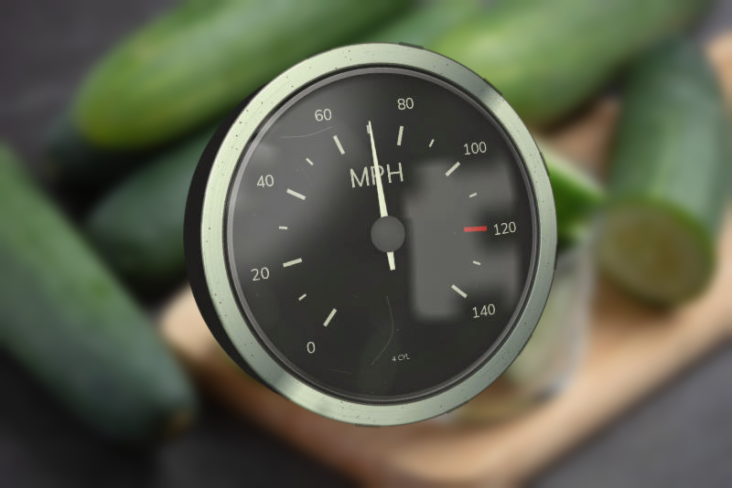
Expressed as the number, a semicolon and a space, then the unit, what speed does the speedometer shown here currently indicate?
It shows 70; mph
